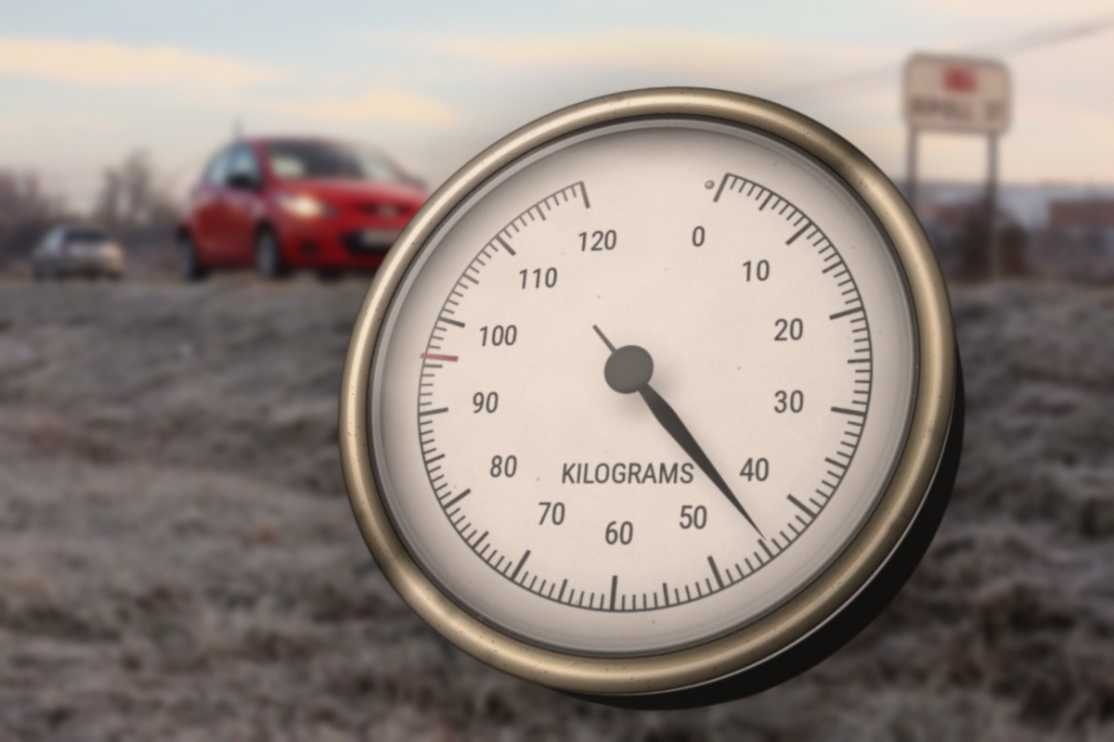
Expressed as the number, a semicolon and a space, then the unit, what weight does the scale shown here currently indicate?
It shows 44.5; kg
